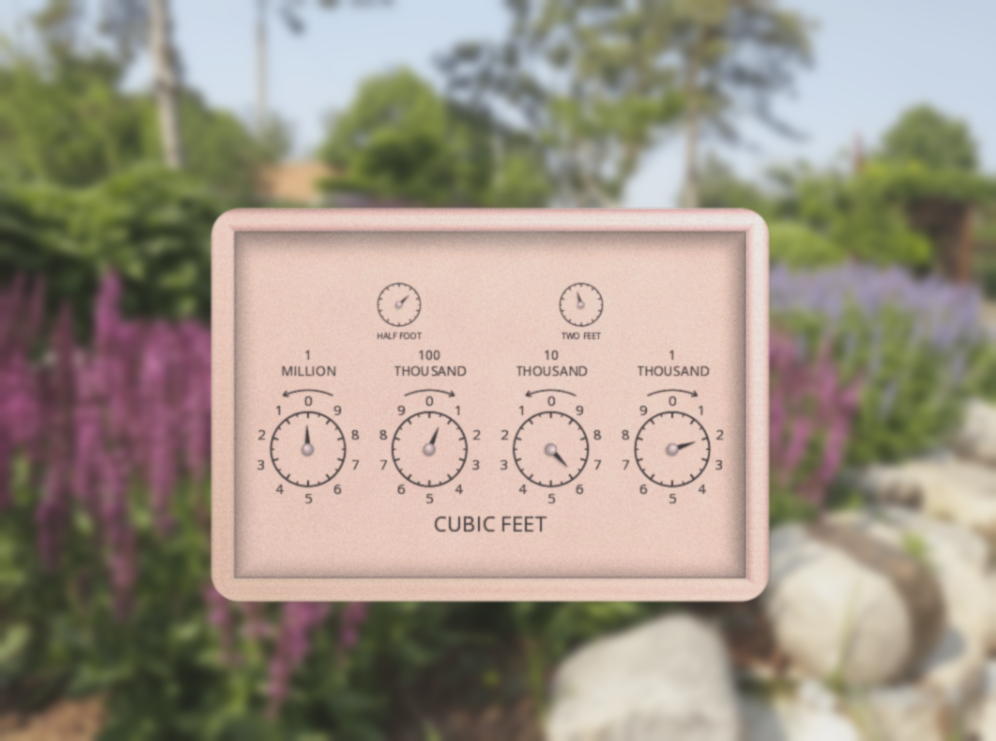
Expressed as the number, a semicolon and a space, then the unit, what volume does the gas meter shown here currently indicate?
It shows 6200; ft³
